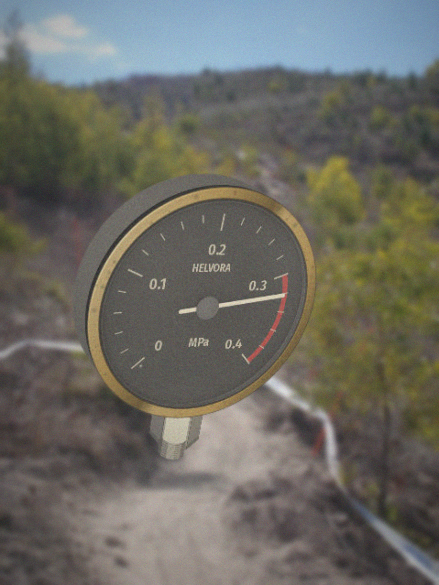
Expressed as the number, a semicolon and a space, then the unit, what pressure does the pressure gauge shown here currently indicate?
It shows 0.32; MPa
